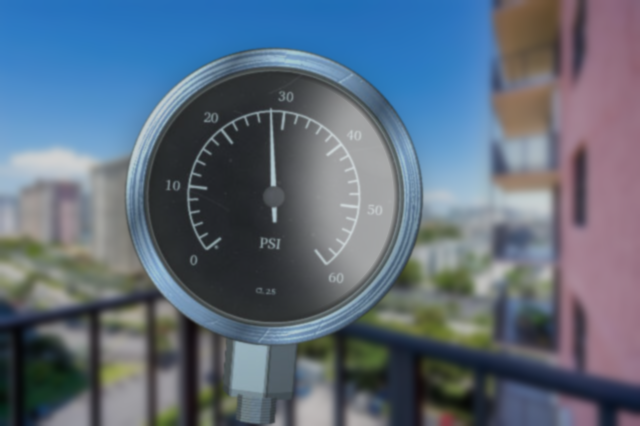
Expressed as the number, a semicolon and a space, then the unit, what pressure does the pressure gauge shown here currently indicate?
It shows 28; psi
